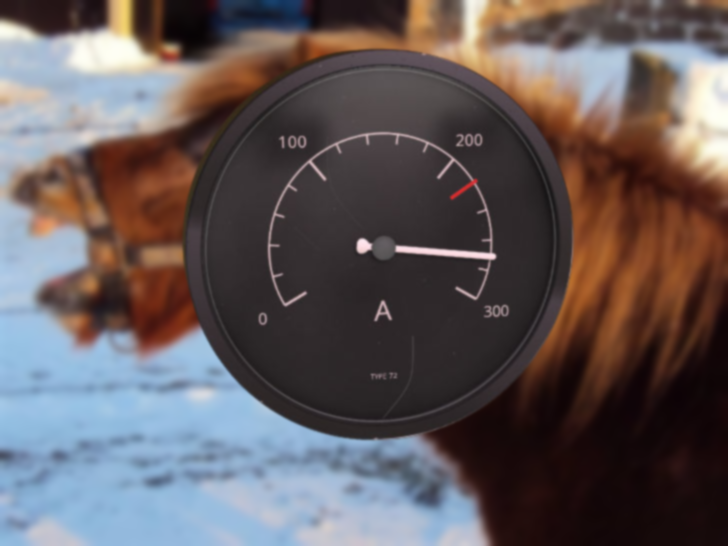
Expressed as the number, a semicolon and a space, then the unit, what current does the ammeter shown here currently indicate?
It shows 270; A
